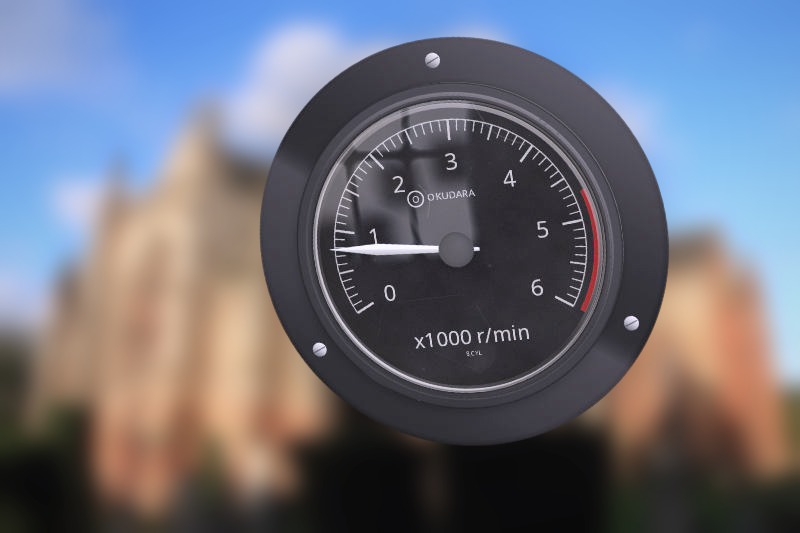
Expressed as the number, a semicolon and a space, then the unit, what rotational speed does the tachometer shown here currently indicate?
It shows 800; rpm
